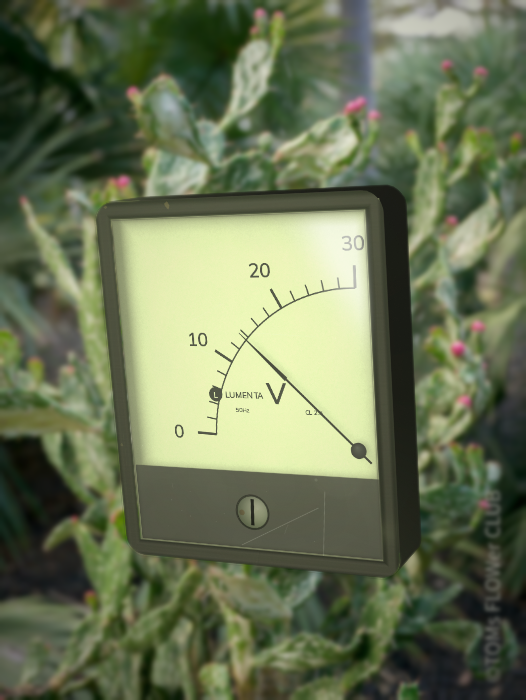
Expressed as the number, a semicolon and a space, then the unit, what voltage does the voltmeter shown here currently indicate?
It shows 14; V
